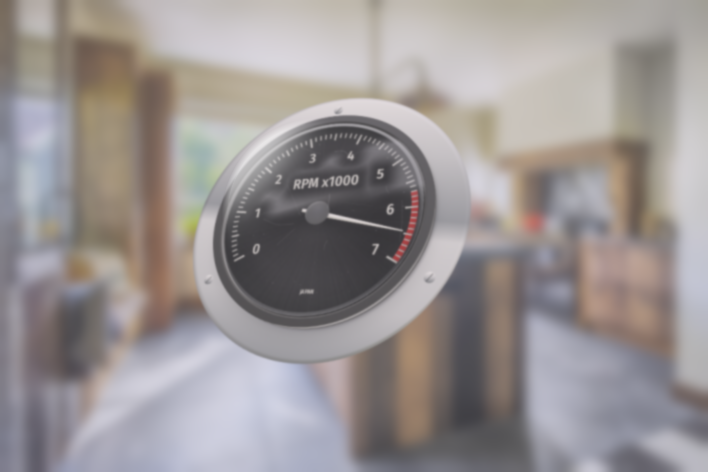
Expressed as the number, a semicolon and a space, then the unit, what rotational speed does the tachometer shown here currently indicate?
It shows 6500; rpm
